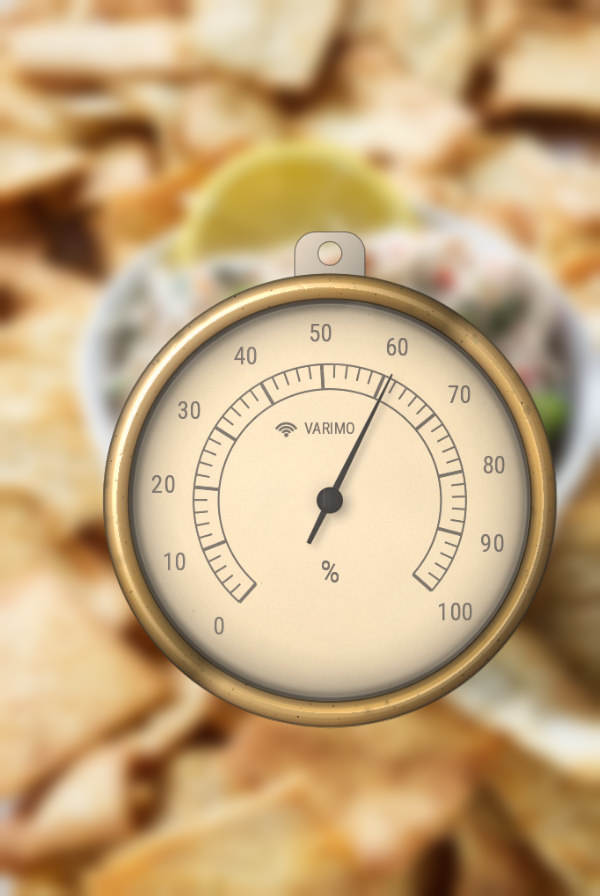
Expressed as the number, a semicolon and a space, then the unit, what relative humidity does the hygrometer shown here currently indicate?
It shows 61; %
